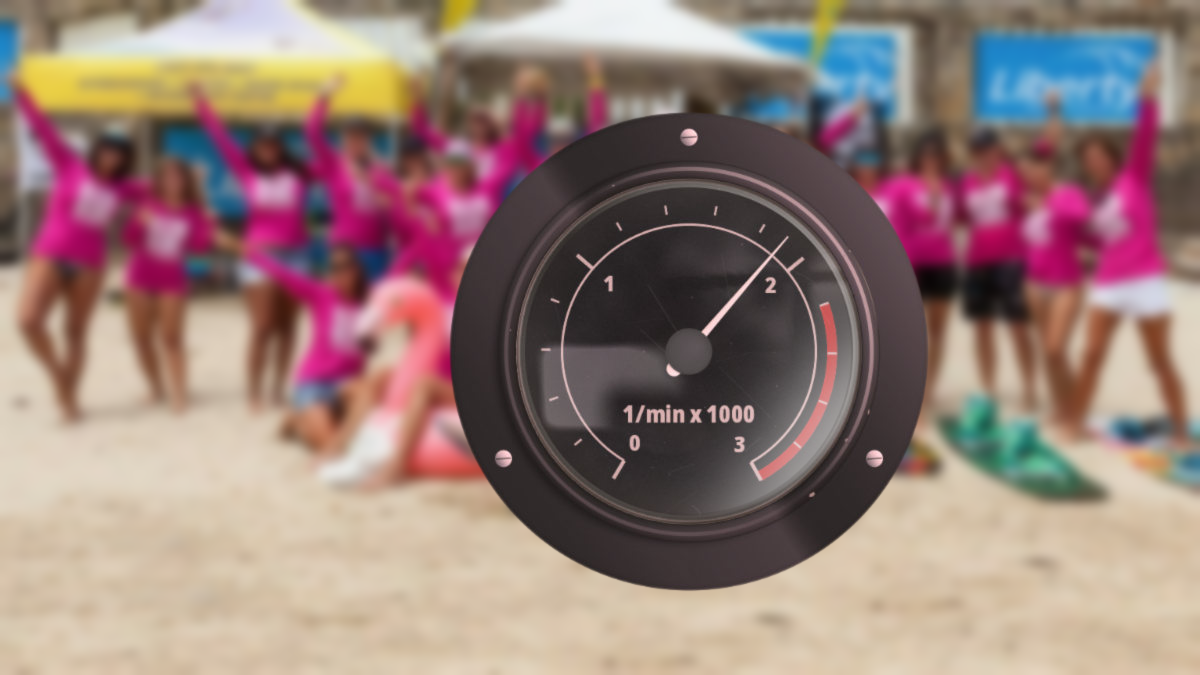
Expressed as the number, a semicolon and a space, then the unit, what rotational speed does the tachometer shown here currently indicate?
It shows 1900; rpm
